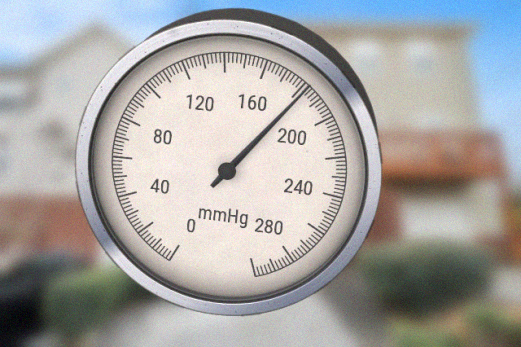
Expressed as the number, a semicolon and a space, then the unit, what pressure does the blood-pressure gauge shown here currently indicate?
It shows 182; mmHg
